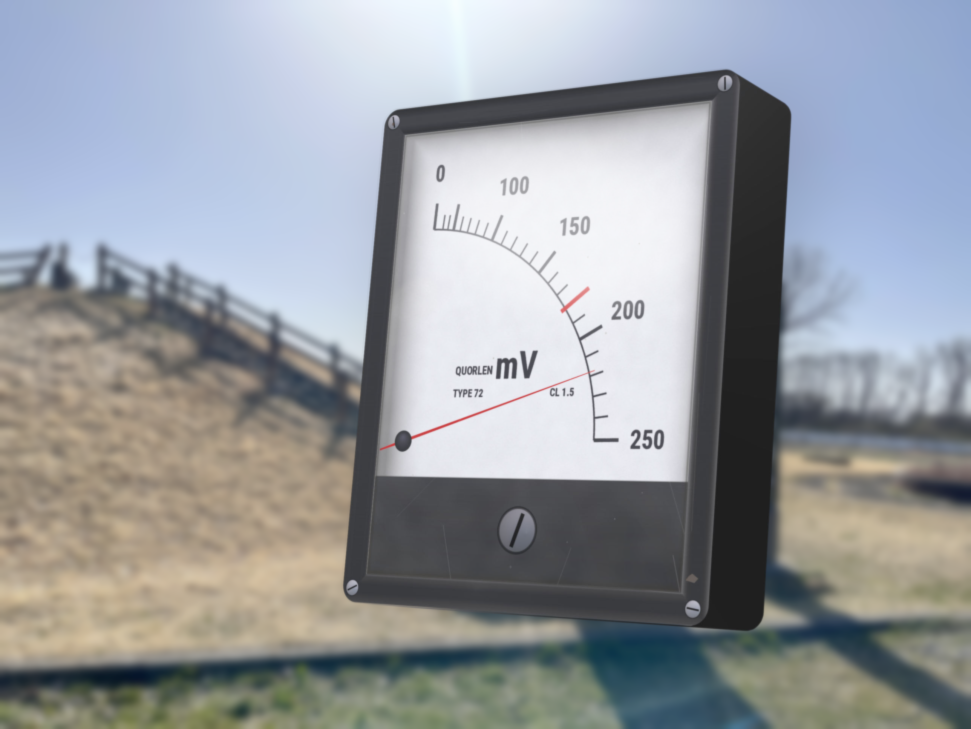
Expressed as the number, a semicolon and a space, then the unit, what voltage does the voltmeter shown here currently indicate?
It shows 220; mV
